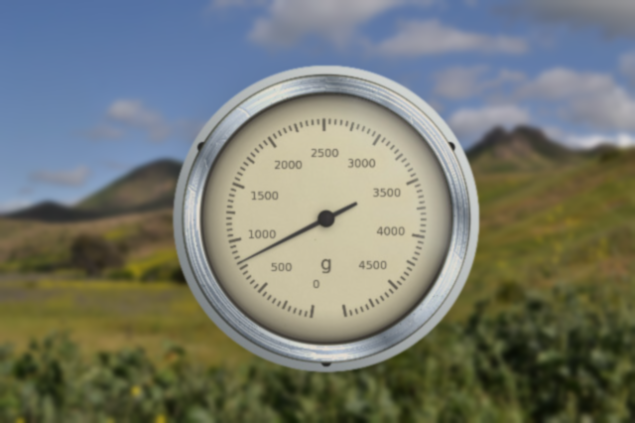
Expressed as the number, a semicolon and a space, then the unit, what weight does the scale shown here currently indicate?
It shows 800; g
